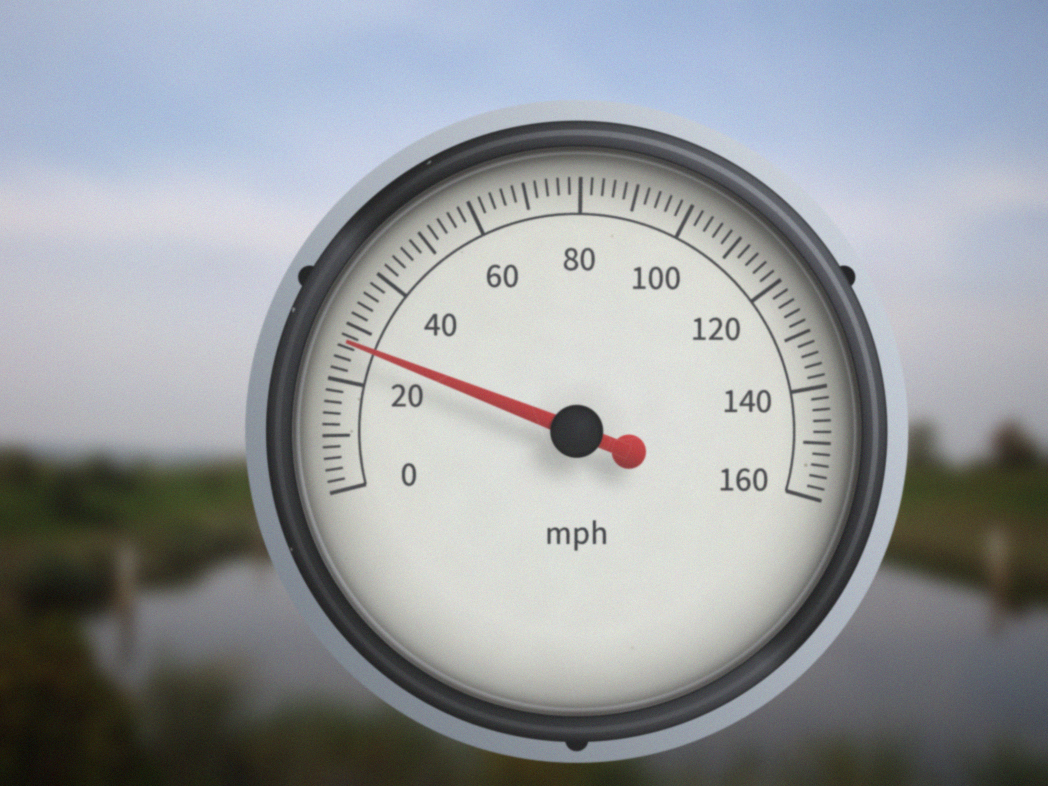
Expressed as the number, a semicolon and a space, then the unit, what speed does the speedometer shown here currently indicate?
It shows 27; mph
